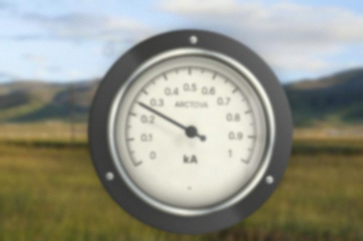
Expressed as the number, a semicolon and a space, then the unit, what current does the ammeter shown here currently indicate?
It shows 0.25; kA
